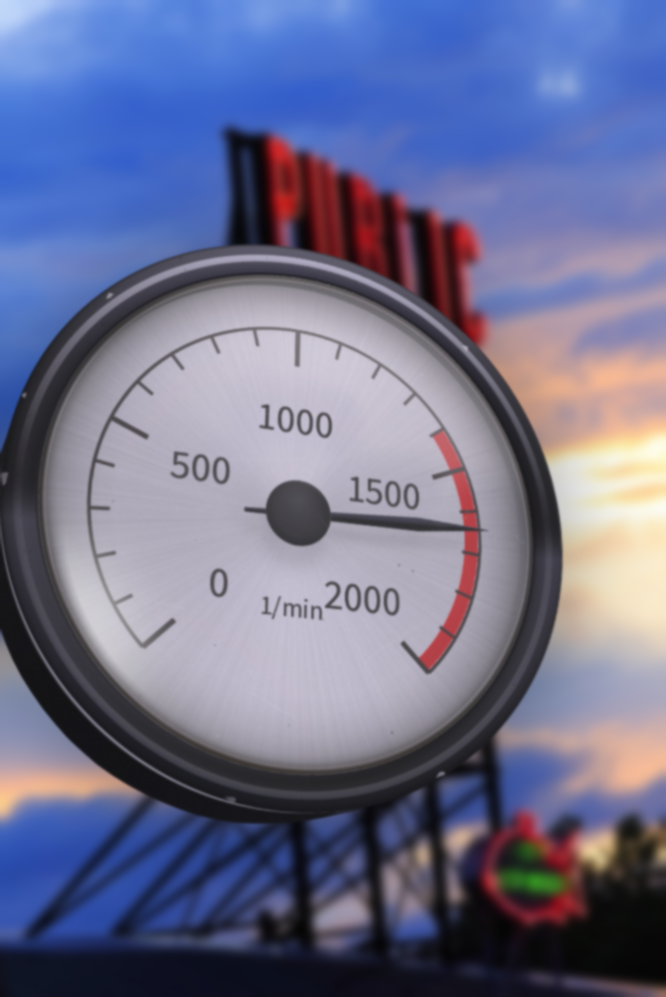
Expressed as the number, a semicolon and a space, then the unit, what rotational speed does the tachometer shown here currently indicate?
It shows 1650; rpm
